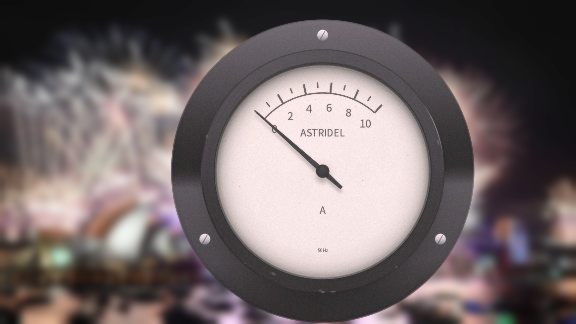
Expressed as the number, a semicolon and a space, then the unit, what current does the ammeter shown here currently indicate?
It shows 0; A
